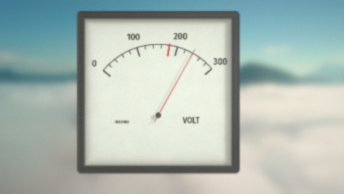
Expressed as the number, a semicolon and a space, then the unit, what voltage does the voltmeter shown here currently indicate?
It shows 240; V
